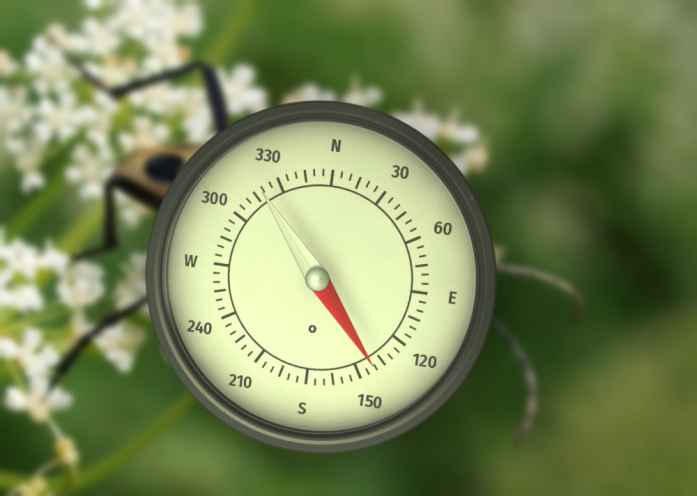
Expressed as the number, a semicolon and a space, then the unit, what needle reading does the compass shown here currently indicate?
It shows 140; °
